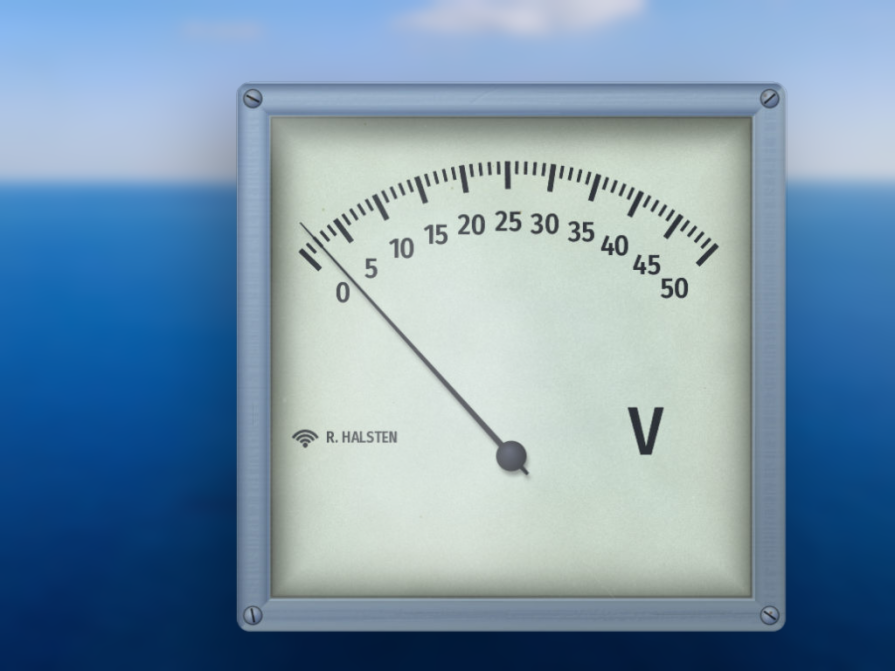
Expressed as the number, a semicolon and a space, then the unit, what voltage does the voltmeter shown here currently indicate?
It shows 2; V
